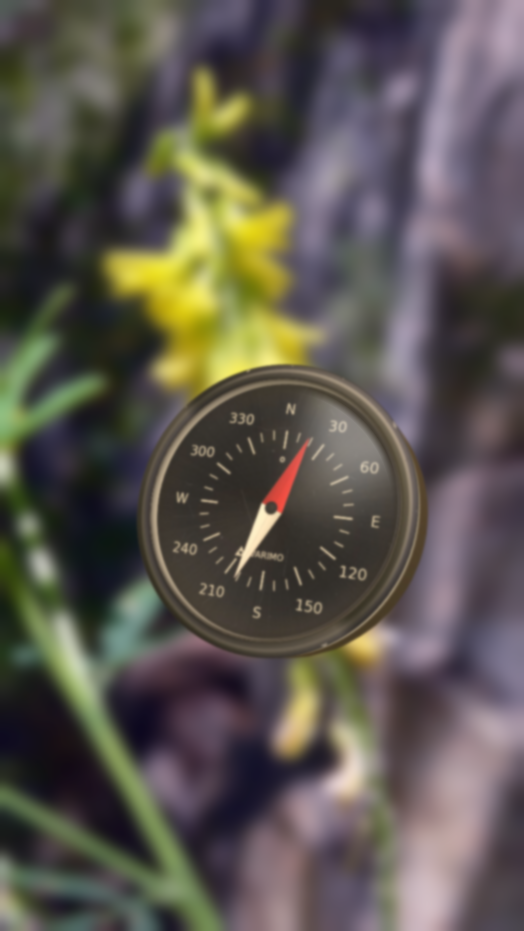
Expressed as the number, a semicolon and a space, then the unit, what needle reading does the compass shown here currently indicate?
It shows 20; °
